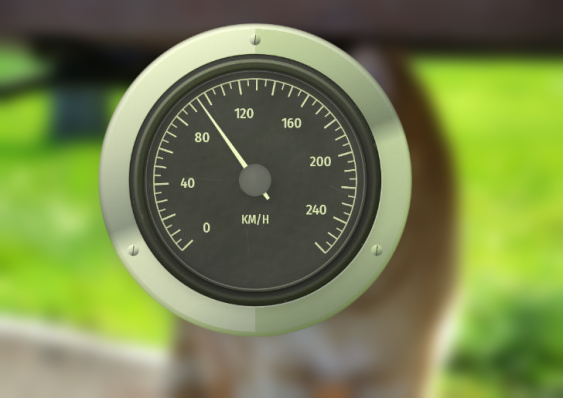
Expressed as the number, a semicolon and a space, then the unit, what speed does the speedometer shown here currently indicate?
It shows 95; km/h
